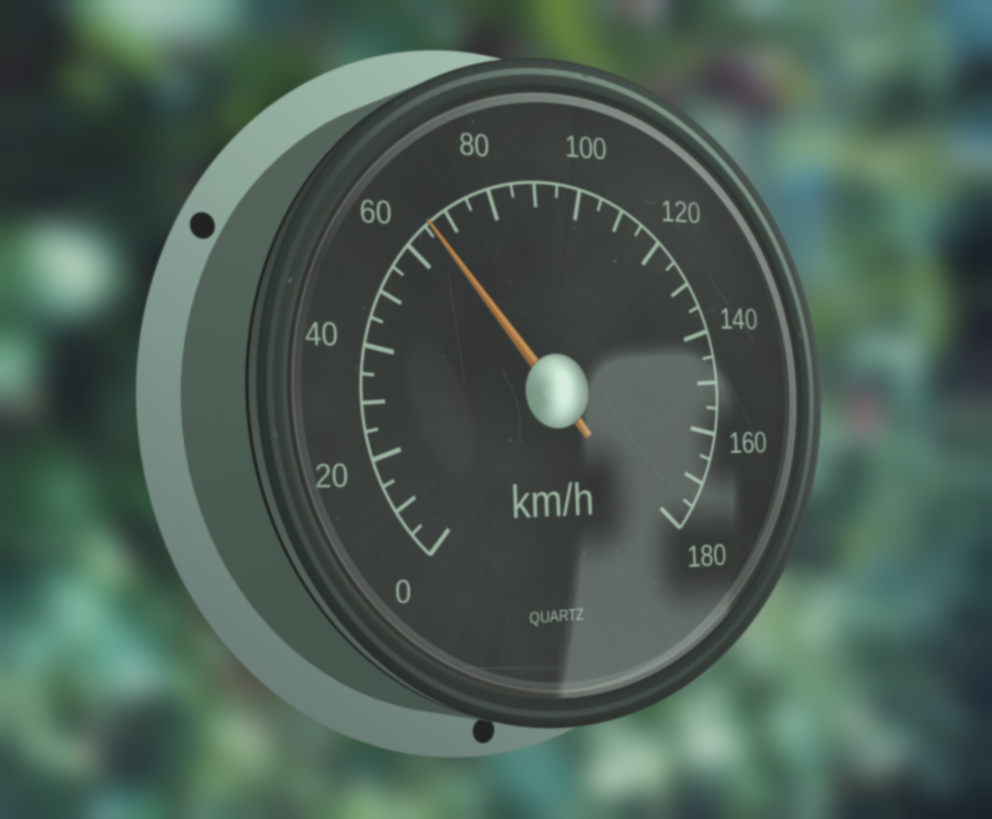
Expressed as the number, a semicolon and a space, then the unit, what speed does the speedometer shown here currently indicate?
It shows 65; km/h
